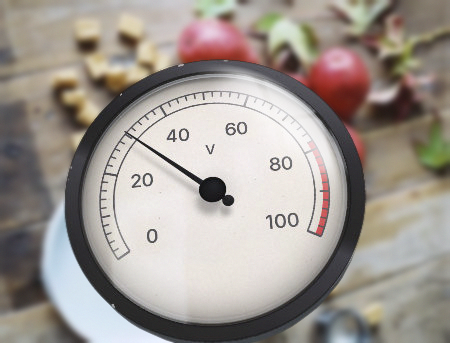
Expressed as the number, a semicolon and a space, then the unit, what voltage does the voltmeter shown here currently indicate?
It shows 30; V
